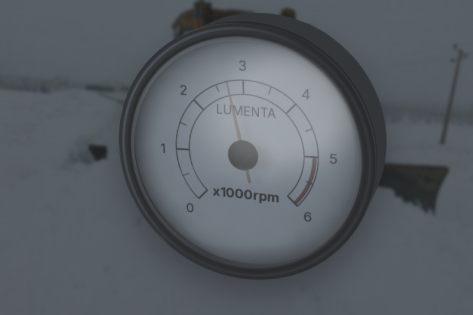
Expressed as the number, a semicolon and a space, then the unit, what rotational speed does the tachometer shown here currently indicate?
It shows 2750; rpm
